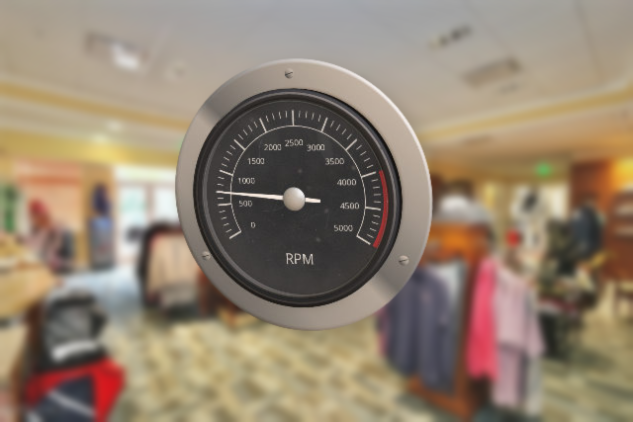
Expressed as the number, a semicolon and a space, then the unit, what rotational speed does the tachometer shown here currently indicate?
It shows 700; rpm
